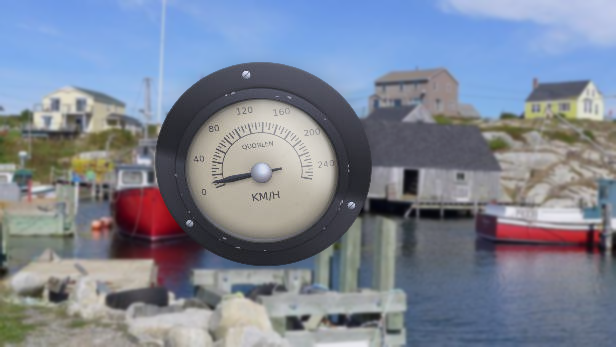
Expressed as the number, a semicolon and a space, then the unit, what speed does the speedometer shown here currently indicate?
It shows 10; km/h
